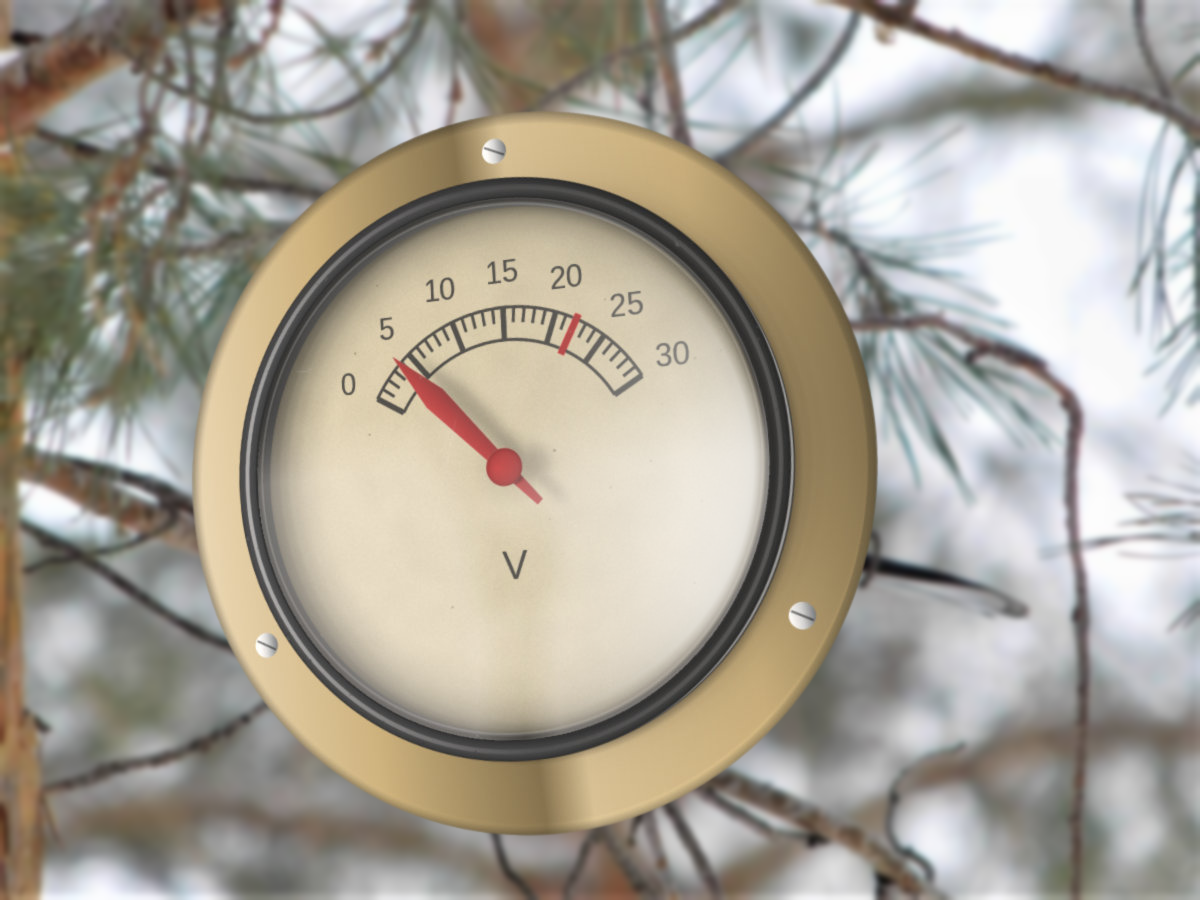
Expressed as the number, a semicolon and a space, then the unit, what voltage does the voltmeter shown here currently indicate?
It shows 4; V
